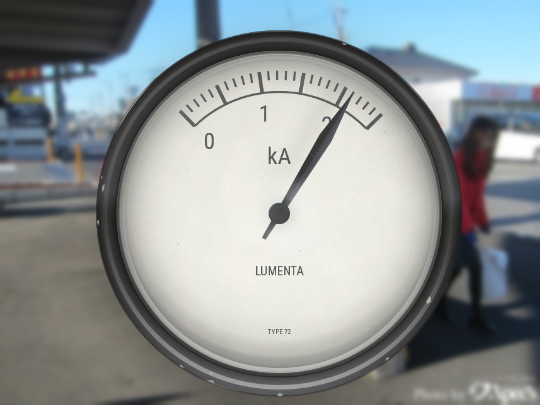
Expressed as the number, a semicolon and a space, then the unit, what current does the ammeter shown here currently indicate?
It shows 2.1; kA
